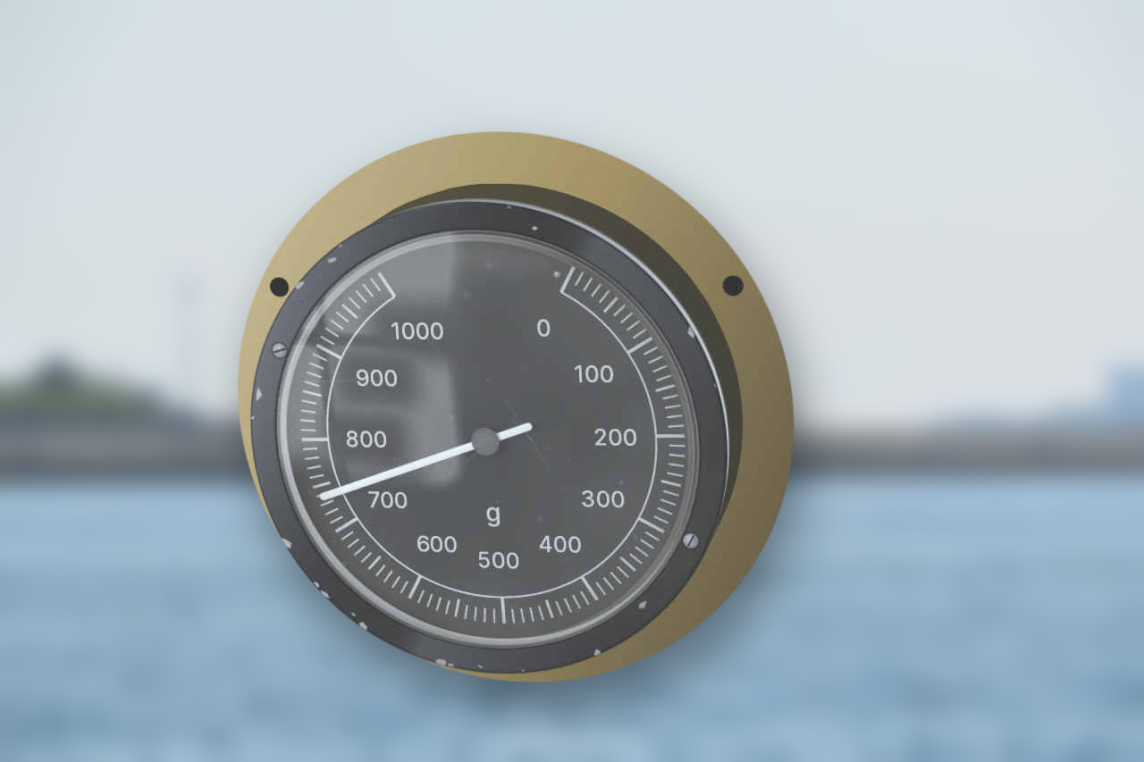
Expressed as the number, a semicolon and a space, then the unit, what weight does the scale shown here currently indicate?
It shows 740; g
